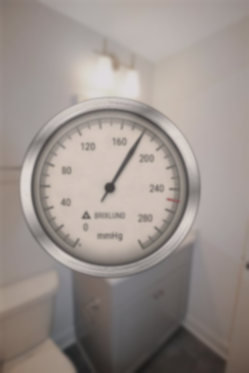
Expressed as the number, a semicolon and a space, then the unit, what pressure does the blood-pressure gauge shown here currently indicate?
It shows 180; mmHg
